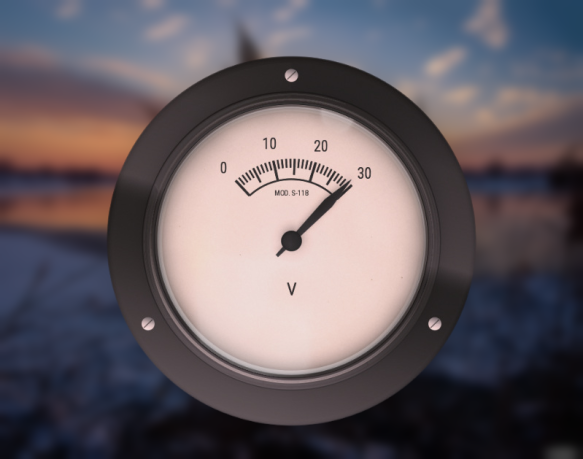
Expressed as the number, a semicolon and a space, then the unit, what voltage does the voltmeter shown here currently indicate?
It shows 29; V
